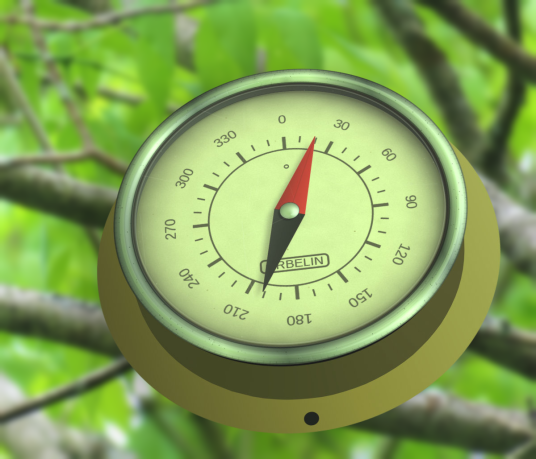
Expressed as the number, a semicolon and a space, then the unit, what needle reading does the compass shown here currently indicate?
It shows 20; °
